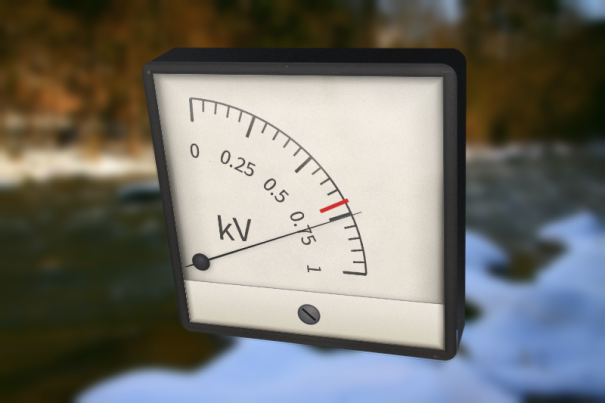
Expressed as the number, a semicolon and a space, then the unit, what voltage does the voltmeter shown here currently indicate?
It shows 0.75; kV
